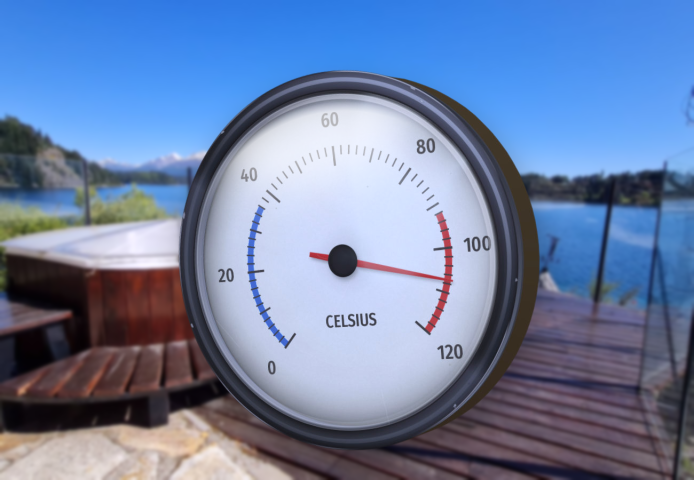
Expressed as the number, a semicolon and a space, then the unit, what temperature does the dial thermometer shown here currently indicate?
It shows 107; °C
